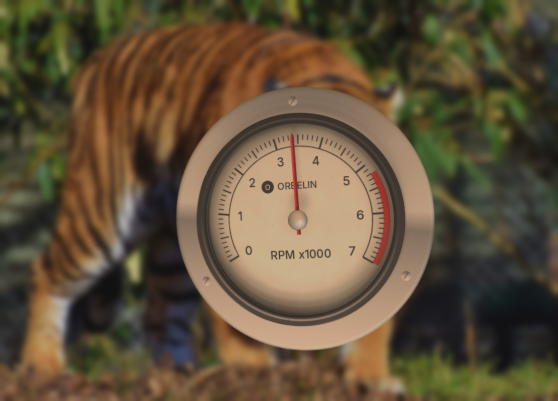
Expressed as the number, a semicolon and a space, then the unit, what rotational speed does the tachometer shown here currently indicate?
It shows 3400; rpm
